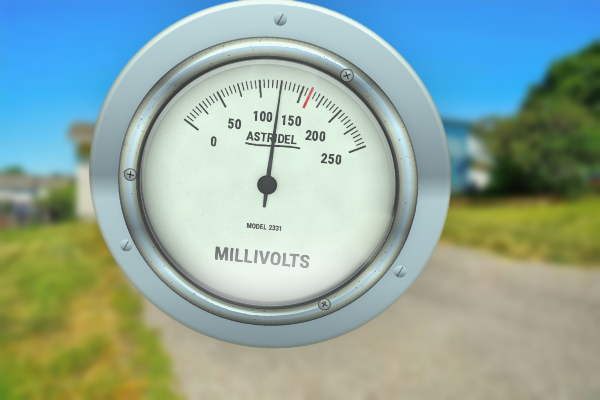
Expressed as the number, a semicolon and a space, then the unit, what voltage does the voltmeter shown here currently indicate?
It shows 125; mV
